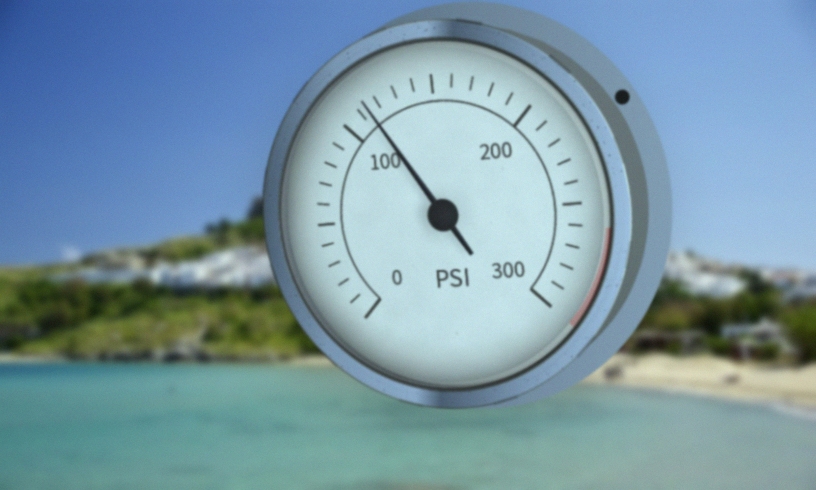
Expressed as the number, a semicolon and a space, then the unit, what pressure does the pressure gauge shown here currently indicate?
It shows 115; psi
